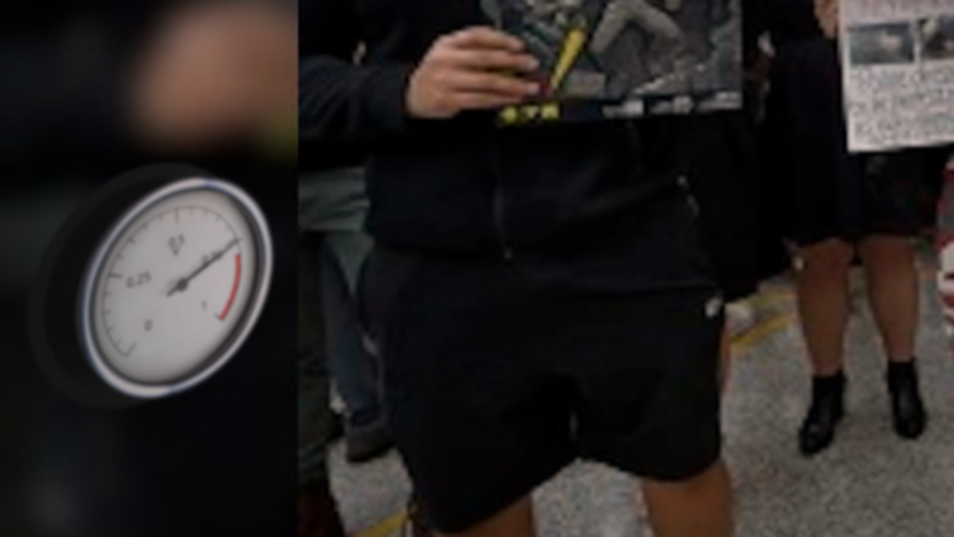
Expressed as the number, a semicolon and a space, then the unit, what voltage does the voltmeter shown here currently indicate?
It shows 0.75; V
